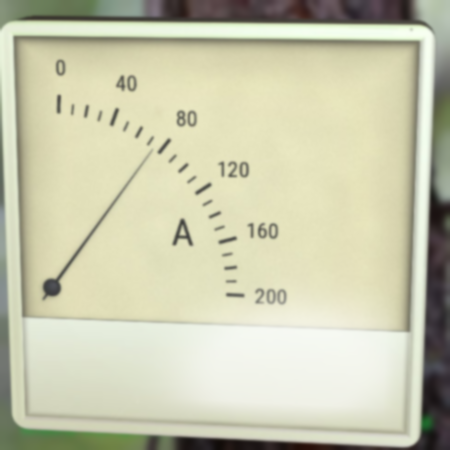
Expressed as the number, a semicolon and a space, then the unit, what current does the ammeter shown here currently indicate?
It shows 75; A
